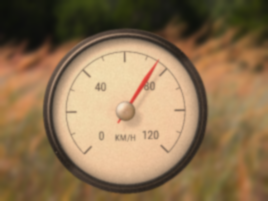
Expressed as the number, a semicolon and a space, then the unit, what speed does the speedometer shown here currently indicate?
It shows 75; km/h
